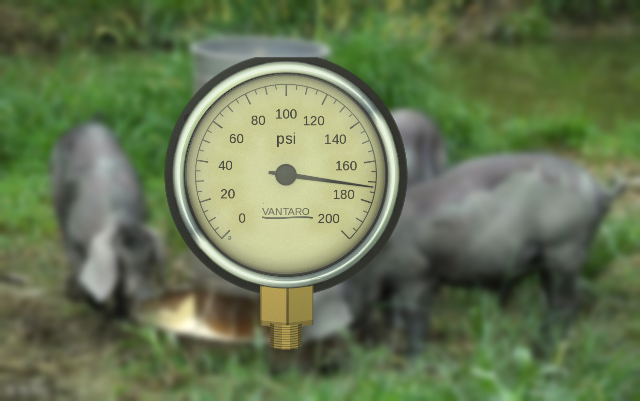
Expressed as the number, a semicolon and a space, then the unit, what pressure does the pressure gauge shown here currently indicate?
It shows 172.5; psi
